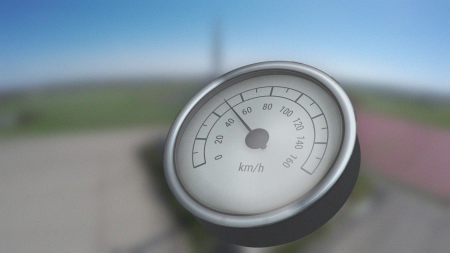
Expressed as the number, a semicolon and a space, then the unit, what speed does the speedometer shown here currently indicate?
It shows 50; km/h
